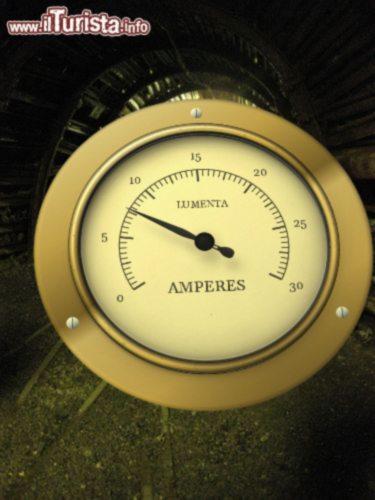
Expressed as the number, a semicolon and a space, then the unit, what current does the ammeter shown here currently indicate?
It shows 7.5; A
